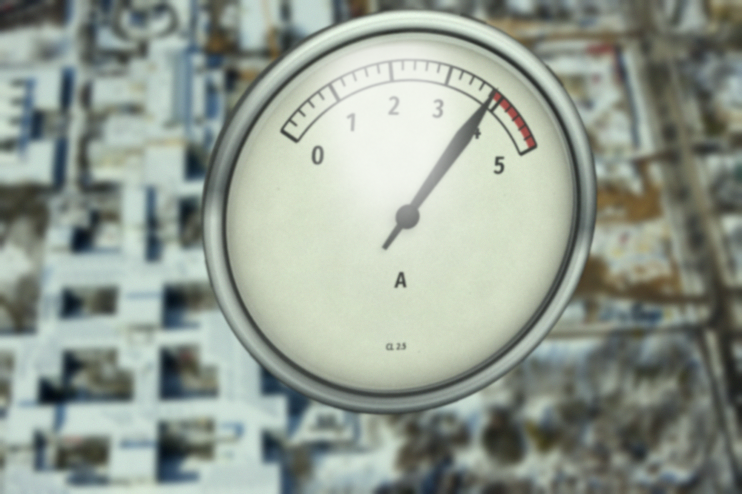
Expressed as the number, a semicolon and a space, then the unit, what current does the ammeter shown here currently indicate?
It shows 3.8; A
